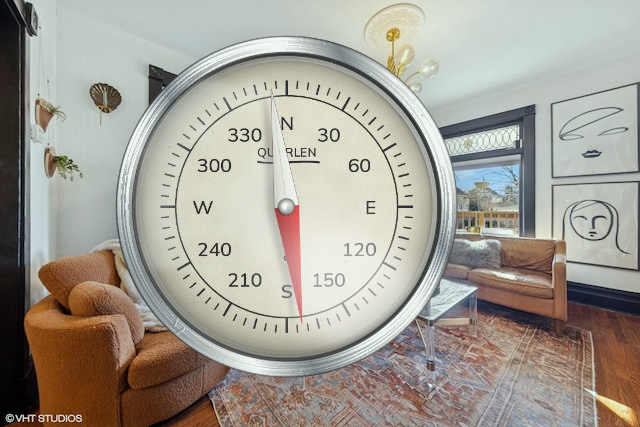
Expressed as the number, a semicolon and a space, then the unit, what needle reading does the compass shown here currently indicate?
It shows 172.5; °
